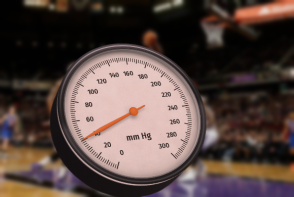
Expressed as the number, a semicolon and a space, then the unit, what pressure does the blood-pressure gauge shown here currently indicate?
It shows 40; mmHg
